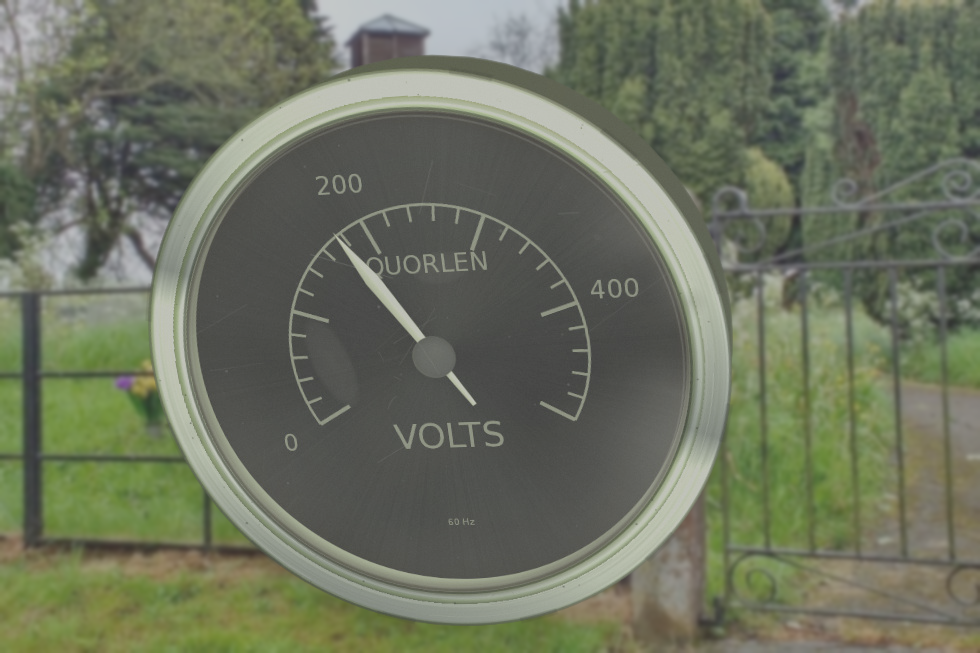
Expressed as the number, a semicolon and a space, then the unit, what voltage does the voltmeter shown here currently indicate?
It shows 180; V
